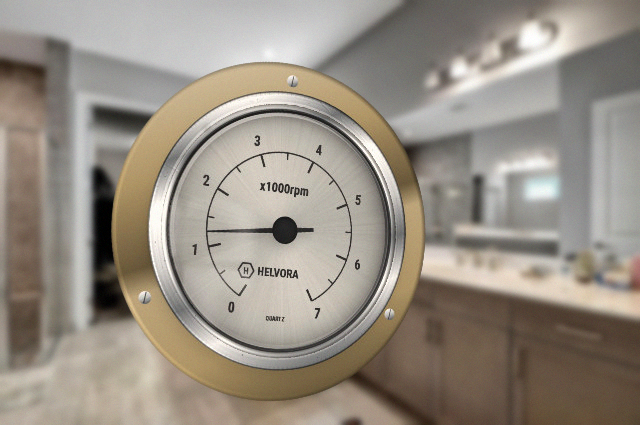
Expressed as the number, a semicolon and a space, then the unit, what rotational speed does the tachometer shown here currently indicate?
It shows 1250; rpm
